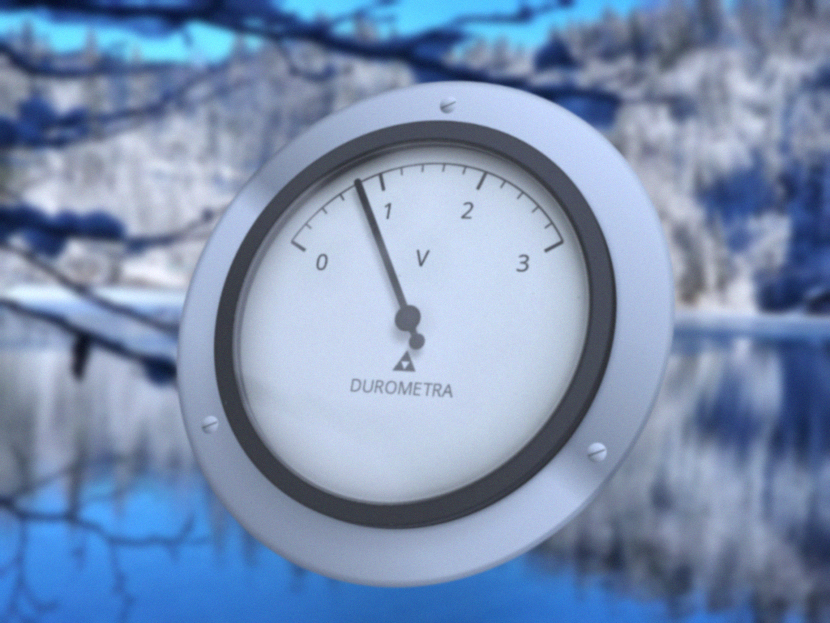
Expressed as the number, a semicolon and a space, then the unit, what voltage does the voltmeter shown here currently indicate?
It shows 0.8; V
